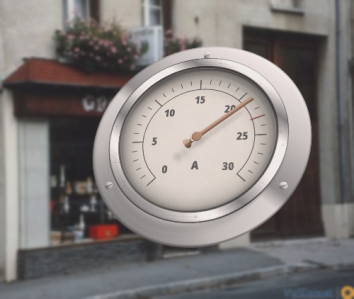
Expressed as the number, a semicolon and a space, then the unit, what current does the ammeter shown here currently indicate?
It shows 21; A
